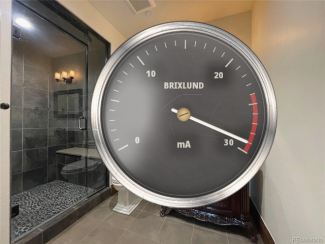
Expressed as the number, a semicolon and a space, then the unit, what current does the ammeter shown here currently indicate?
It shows 29; mA
